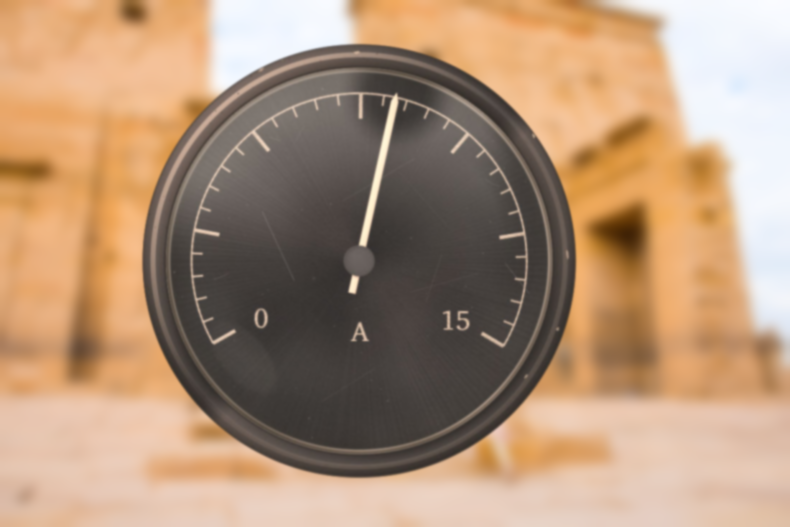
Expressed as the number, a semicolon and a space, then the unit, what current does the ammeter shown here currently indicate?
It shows 8.25; A
